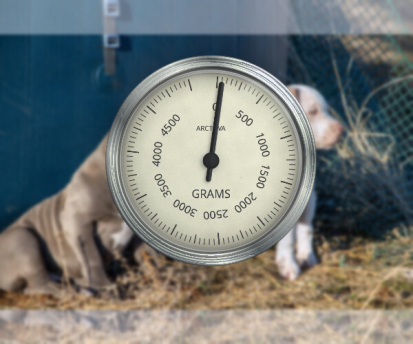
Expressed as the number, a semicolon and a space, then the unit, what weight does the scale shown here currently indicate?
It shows 50; g
